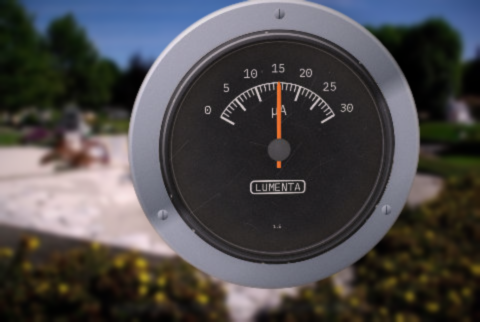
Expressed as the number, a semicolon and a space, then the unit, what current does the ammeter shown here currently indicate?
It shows 15; µA
